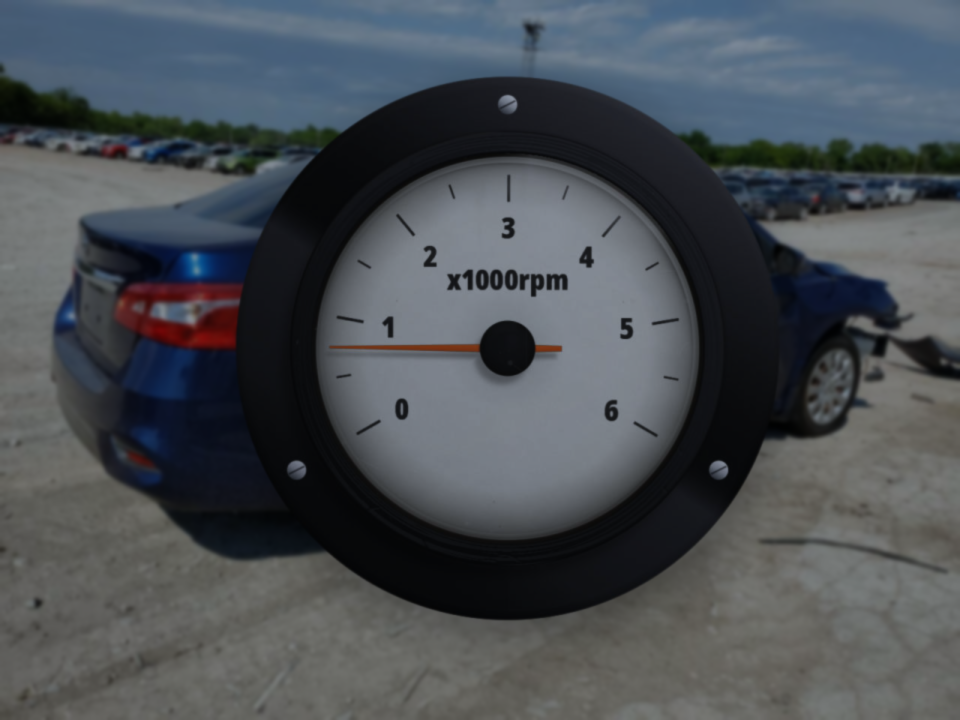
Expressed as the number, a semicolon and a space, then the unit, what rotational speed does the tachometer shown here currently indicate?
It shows 750; rpm
